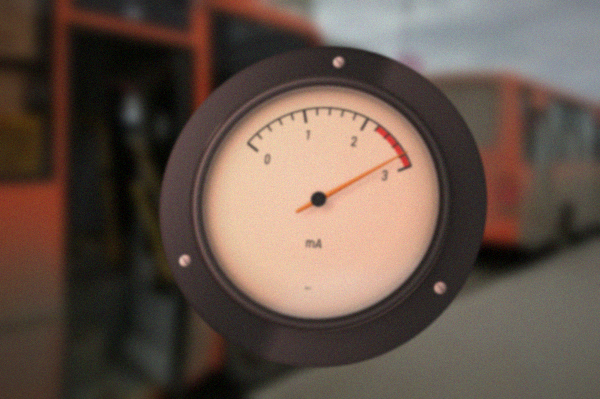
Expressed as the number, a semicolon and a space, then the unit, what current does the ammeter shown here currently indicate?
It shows 2.8; mA
